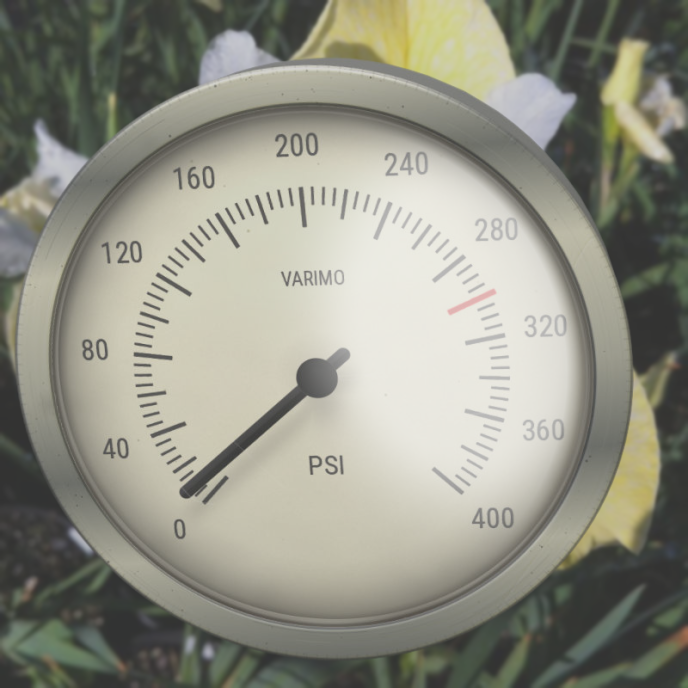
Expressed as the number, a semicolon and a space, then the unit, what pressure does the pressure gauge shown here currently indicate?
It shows 10; psi
